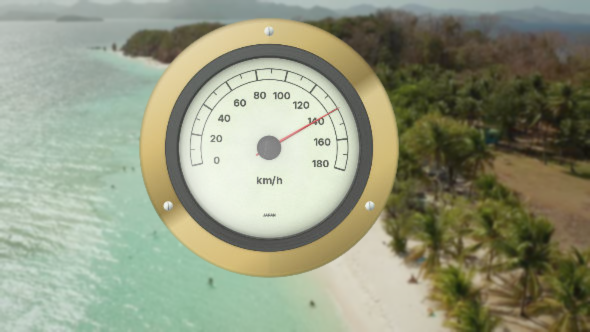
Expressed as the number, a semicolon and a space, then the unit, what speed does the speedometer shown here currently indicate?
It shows 140; km/h
